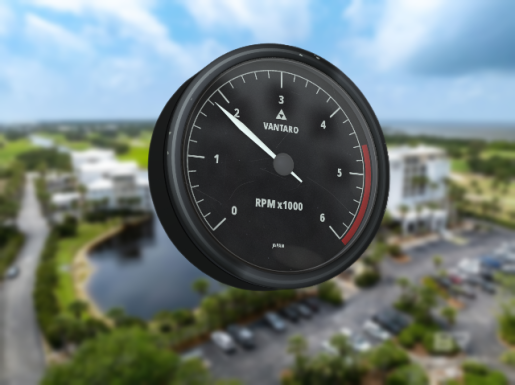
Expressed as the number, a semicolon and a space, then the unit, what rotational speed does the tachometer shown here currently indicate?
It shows 1800; rpm
